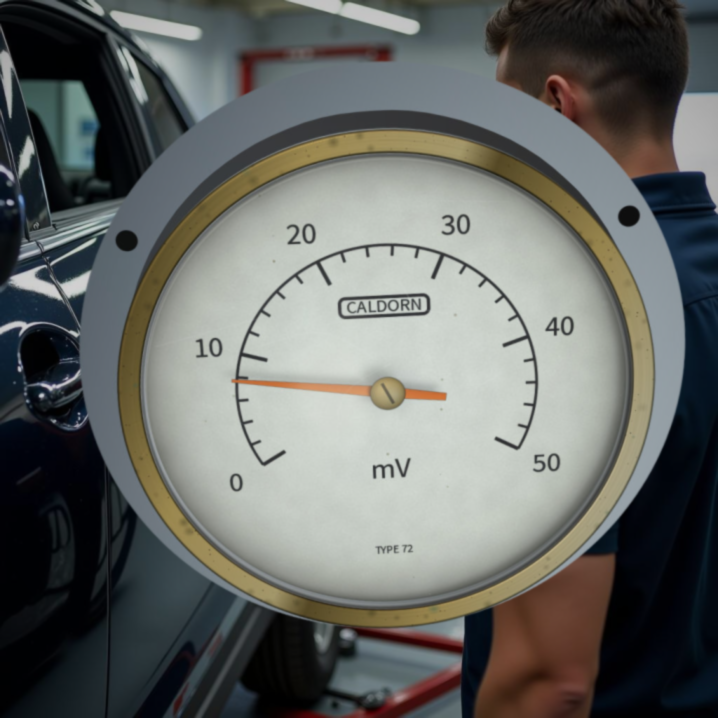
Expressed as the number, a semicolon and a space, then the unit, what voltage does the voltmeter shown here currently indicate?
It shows 8; mV
